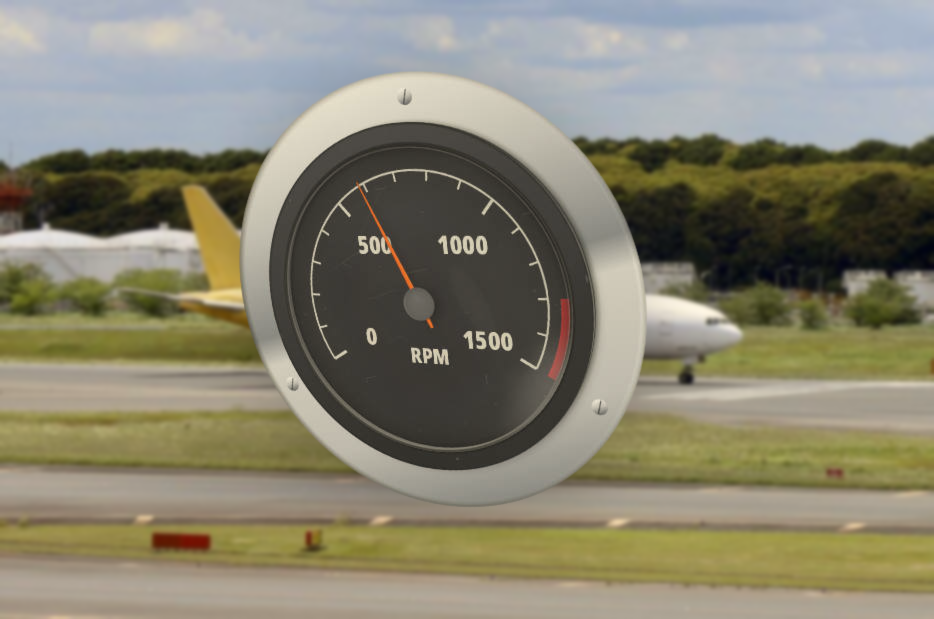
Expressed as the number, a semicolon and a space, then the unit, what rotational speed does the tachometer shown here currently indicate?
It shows 600; rpm
